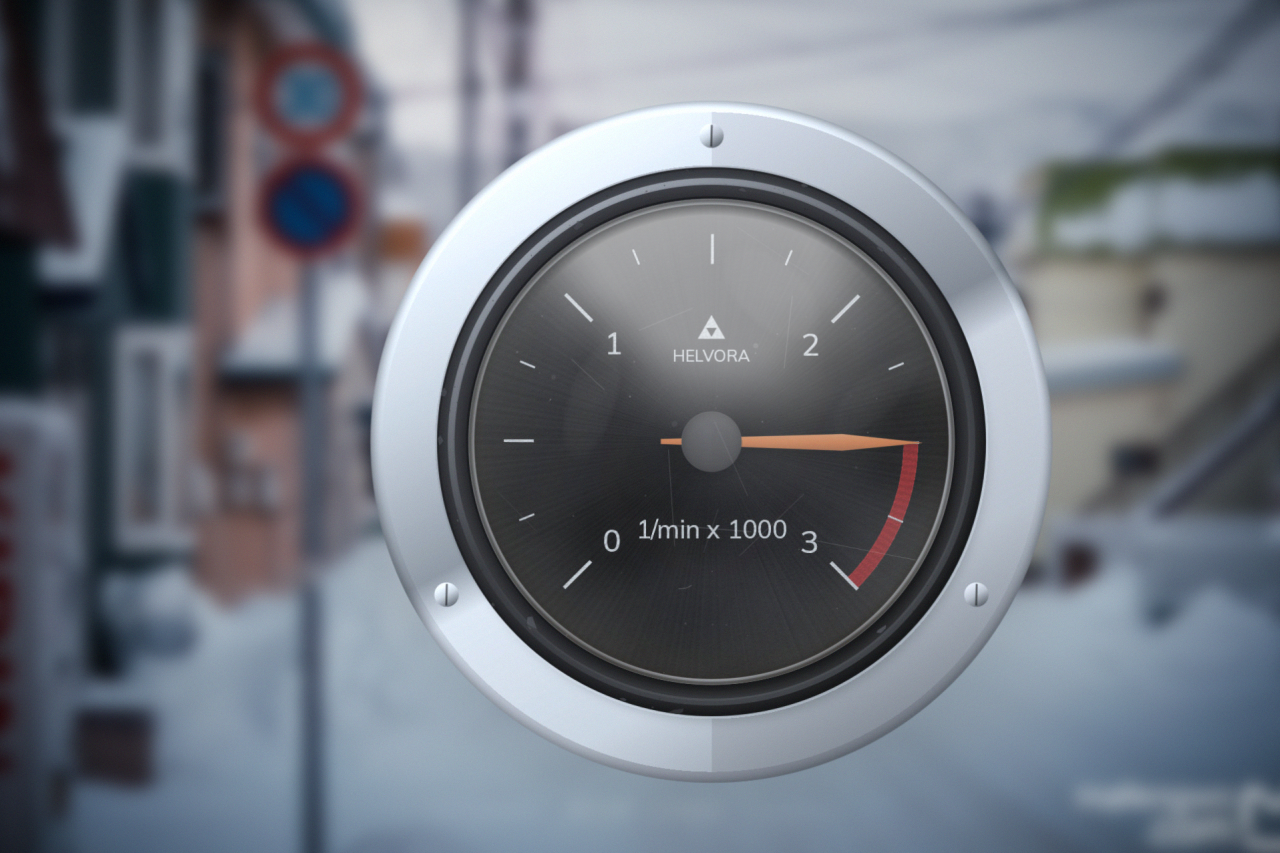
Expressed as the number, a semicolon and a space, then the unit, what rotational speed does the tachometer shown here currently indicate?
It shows 2500; rpm
